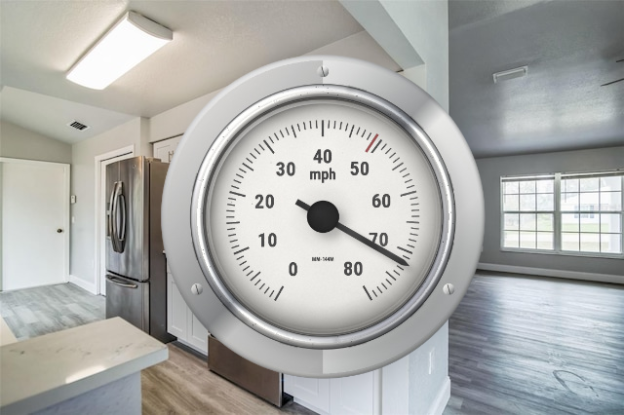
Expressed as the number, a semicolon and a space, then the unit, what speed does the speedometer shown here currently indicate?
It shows 72; mph
